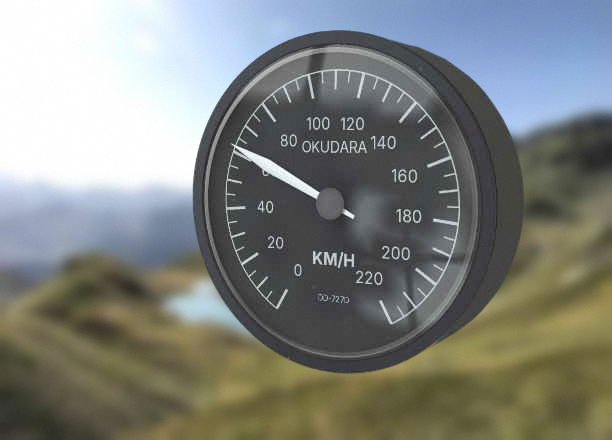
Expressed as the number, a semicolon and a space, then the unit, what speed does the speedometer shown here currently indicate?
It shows 62.5; km/h
